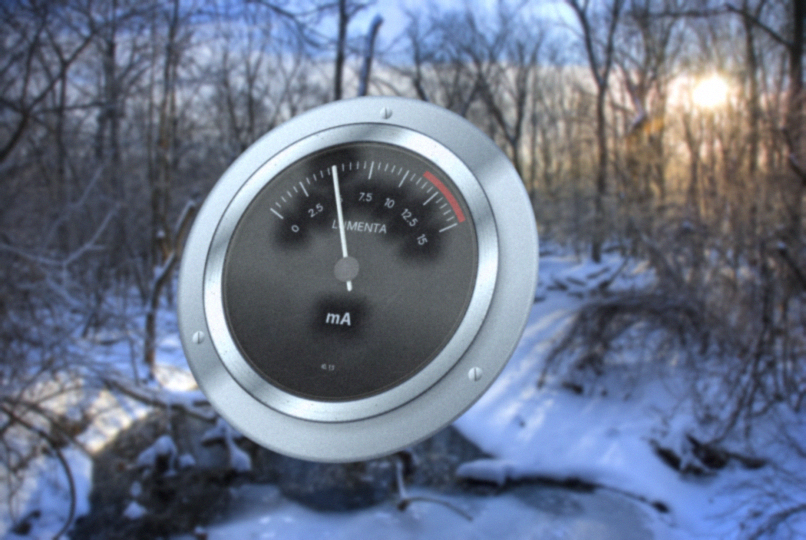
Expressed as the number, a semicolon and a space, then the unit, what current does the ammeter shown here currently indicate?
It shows 5; mA
